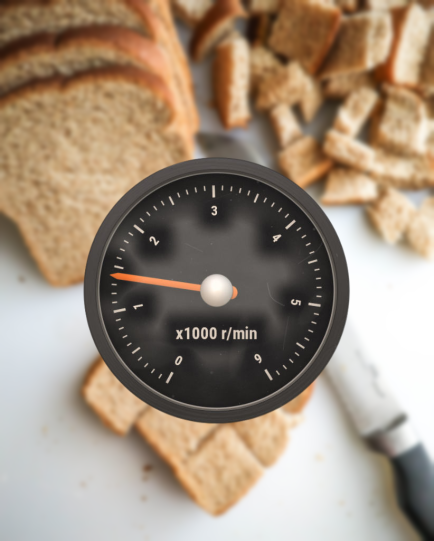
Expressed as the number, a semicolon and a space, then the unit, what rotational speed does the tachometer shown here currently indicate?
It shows 1400; rpm
